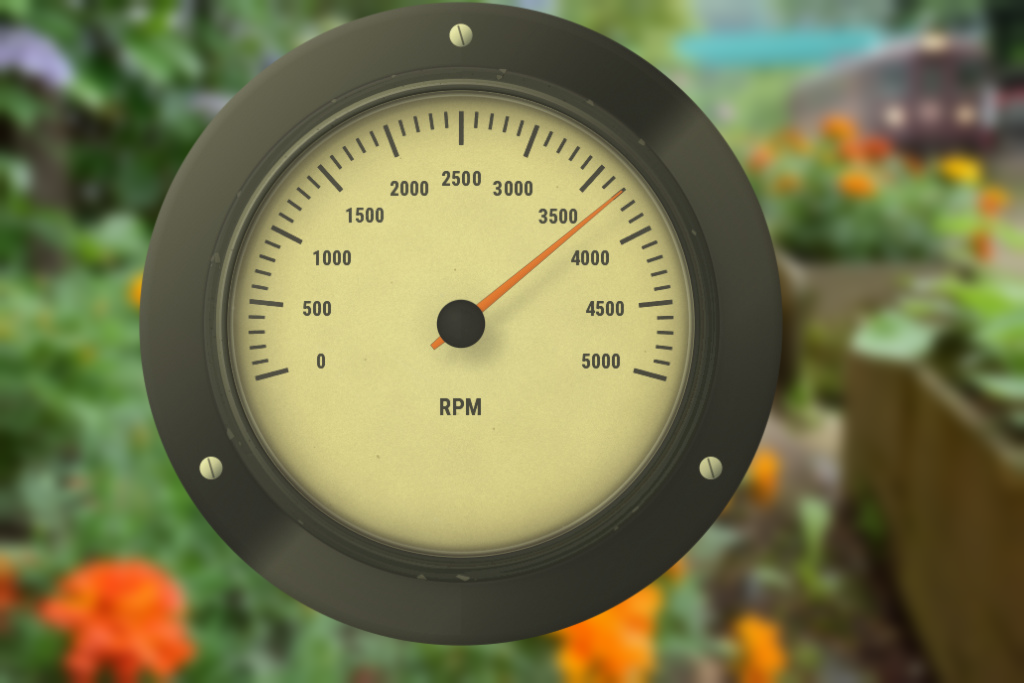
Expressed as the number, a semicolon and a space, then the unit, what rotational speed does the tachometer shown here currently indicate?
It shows 3700; rpm
